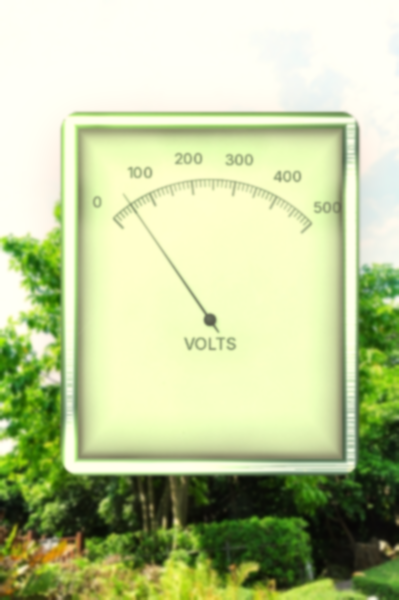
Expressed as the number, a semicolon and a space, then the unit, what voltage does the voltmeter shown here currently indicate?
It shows 50; V
